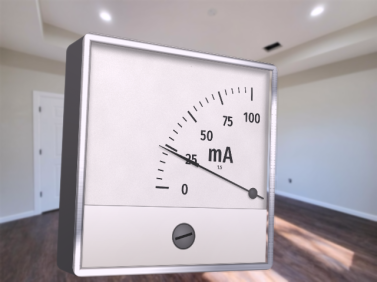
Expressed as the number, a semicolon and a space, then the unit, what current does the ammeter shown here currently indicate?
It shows 22.5; mA
